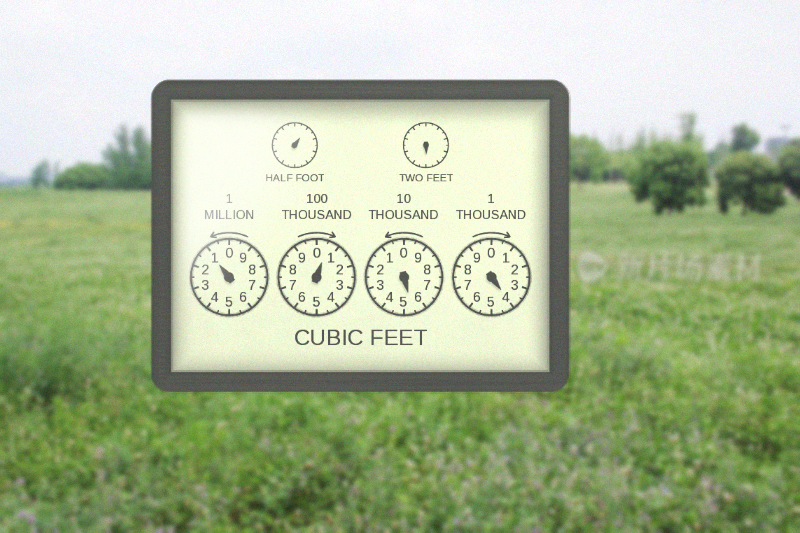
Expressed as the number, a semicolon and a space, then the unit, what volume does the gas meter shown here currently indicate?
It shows 105400; ft³
